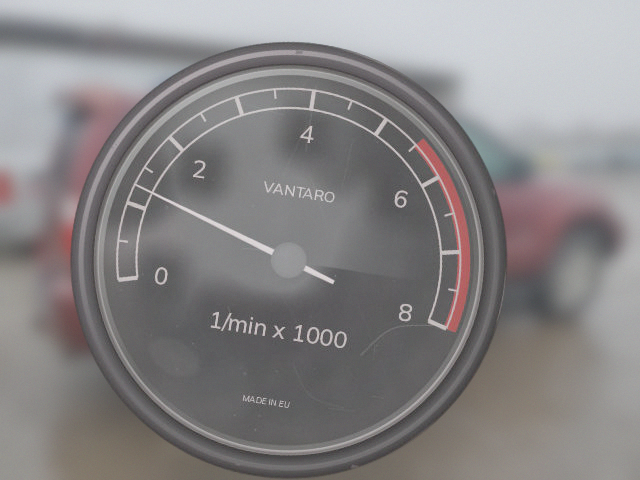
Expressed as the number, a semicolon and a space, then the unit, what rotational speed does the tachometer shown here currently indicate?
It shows 1250; rpm
